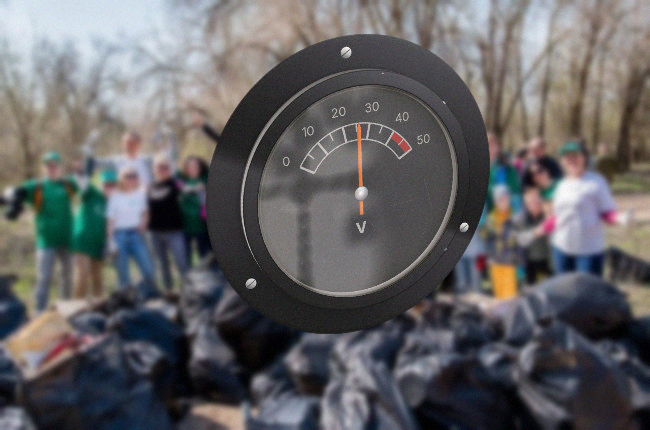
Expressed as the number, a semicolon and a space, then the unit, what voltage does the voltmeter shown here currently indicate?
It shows 25; V
